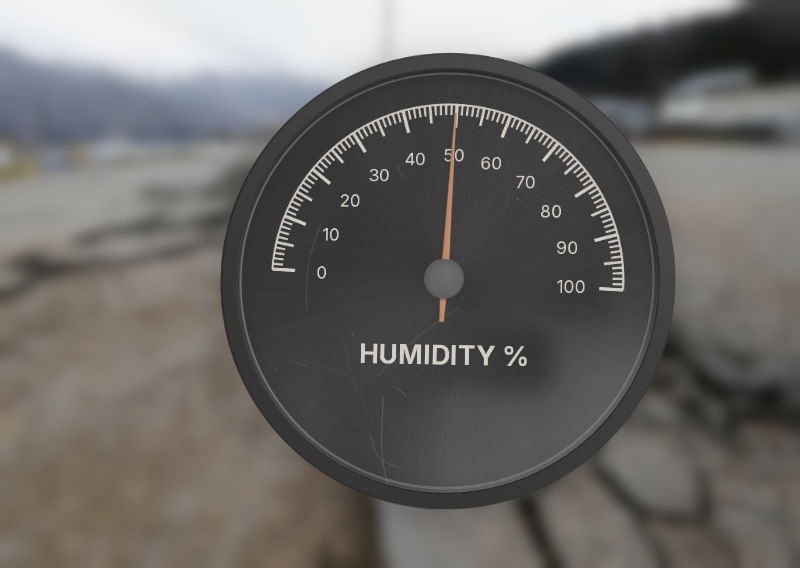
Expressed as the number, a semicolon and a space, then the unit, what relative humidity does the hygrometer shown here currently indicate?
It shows 50; %
